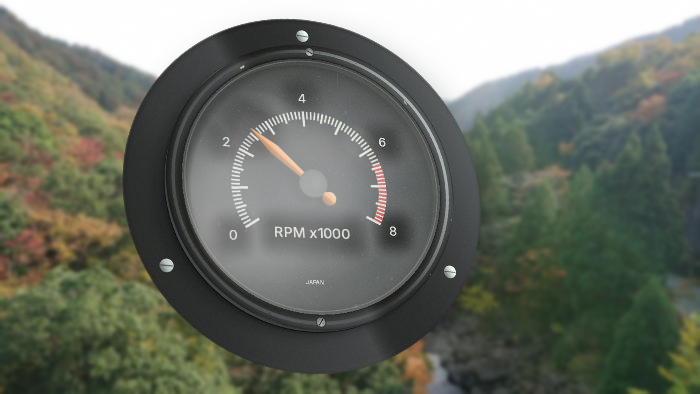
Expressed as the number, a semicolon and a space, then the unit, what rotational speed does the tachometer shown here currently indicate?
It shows 2500; rpm
